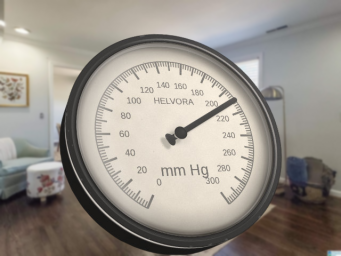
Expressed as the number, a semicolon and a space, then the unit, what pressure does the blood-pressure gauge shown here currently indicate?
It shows 210; mmHg
